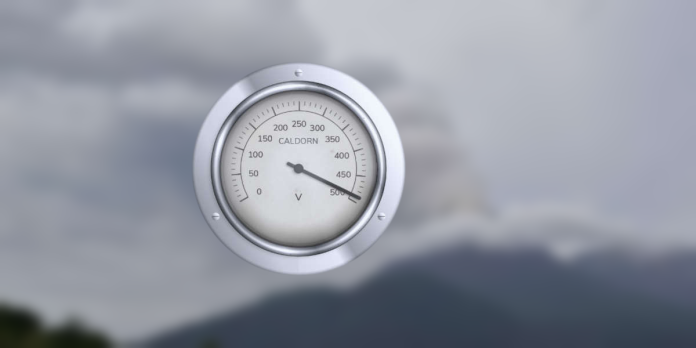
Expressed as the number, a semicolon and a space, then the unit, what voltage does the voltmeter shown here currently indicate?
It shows 490; V
